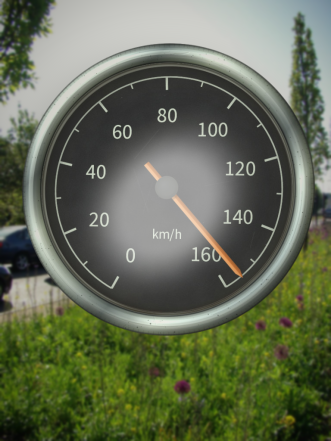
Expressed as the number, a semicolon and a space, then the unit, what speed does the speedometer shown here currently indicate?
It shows 155; km/h
